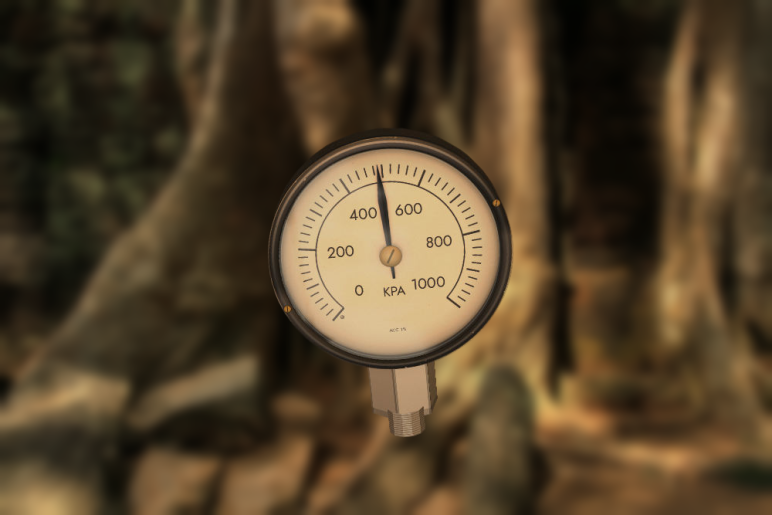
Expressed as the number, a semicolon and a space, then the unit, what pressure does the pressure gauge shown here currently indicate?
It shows 490; kPa
